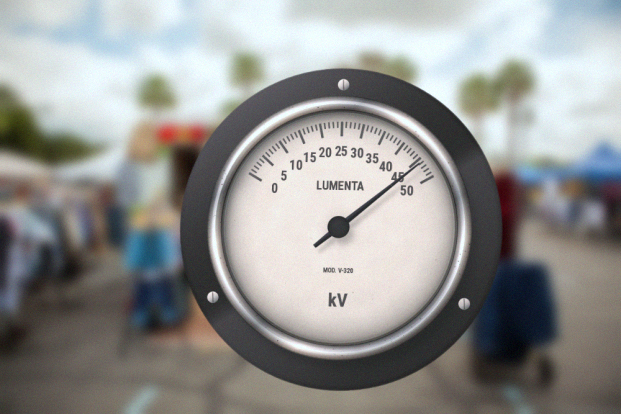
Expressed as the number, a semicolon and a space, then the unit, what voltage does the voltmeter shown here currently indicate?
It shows 46; kV
